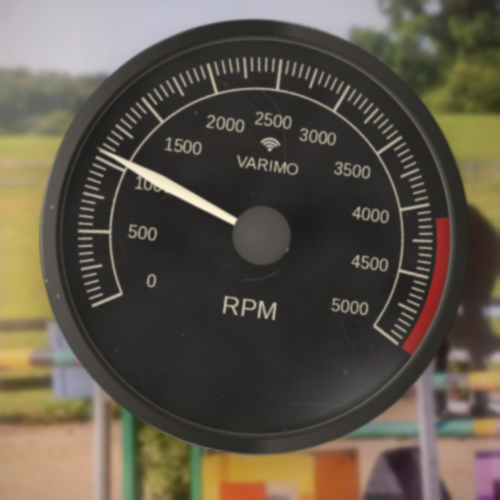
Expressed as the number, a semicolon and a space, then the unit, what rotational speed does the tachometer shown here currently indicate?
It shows 1050; rpm
